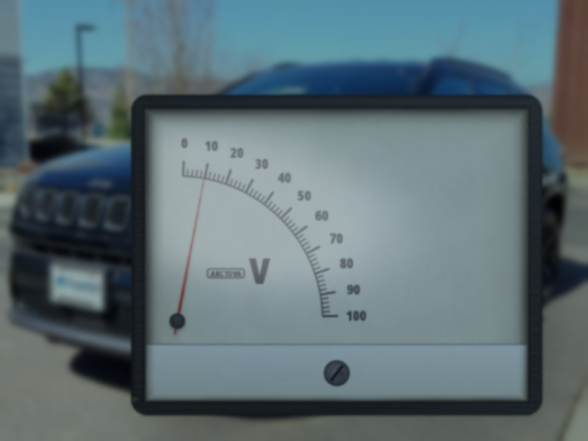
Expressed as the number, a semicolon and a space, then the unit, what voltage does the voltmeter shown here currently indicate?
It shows 10; V
